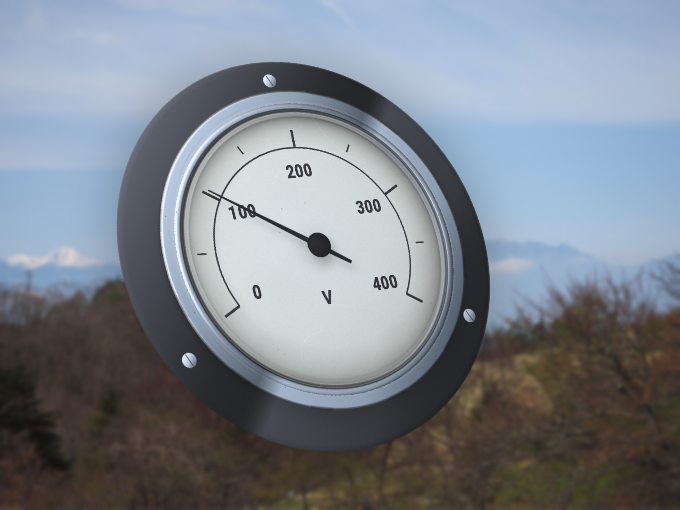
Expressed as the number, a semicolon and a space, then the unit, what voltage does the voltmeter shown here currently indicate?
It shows 100; V
